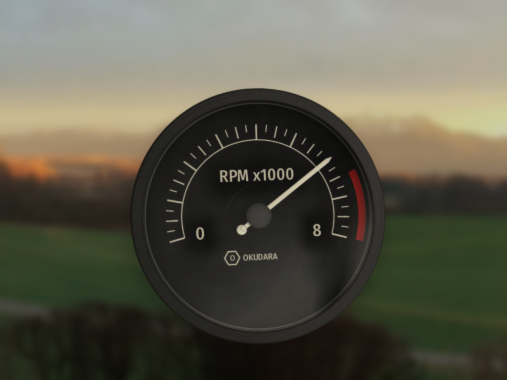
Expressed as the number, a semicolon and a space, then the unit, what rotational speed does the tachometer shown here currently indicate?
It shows 6000; rpm
